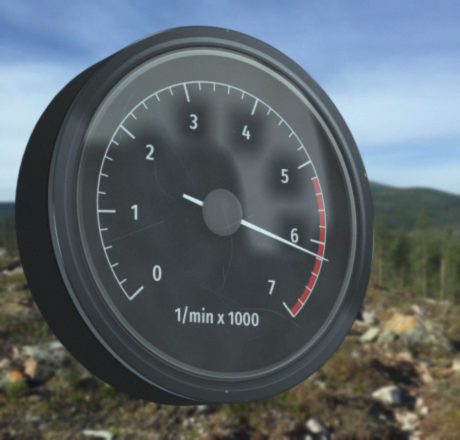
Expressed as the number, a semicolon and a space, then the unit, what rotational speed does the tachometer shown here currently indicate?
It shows 6200; rpm
